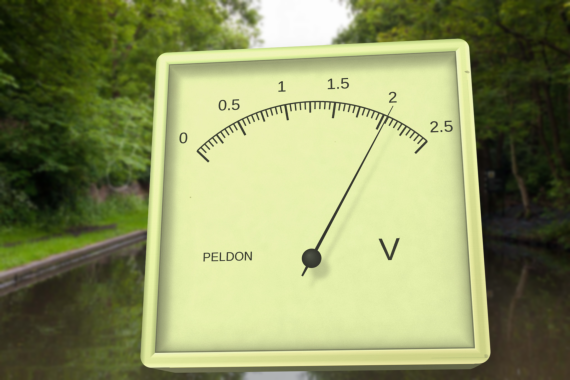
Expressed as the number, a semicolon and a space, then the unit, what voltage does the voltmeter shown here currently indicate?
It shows 2.05; V
